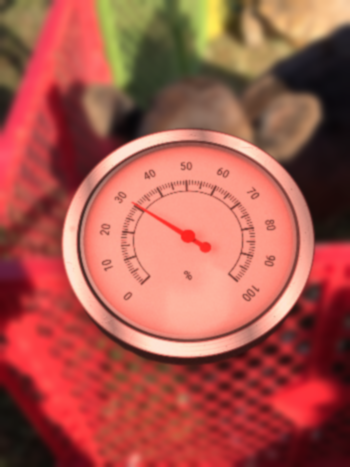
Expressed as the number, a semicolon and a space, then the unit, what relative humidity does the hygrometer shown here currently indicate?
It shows 30; %
